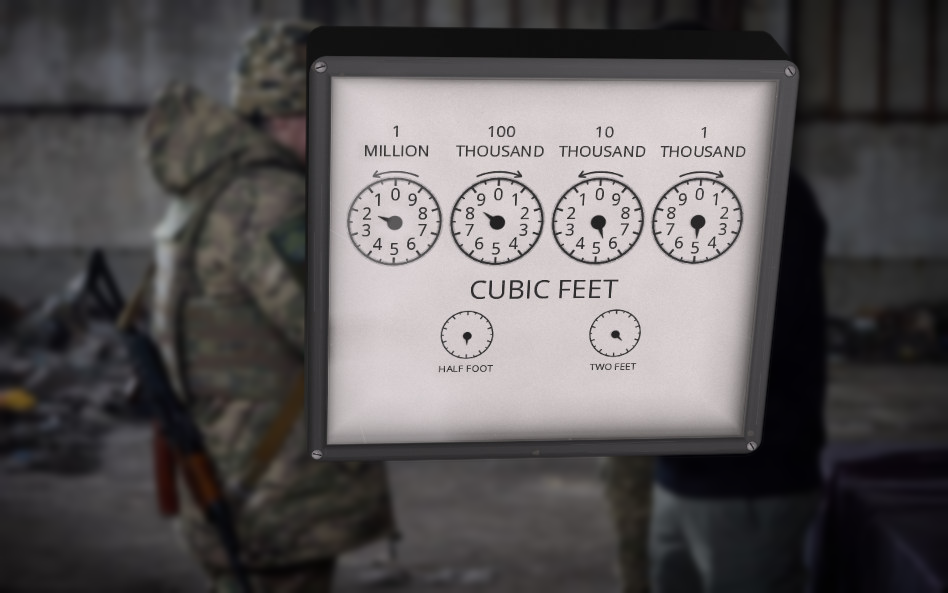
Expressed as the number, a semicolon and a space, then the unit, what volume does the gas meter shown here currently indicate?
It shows 185500; ft³
